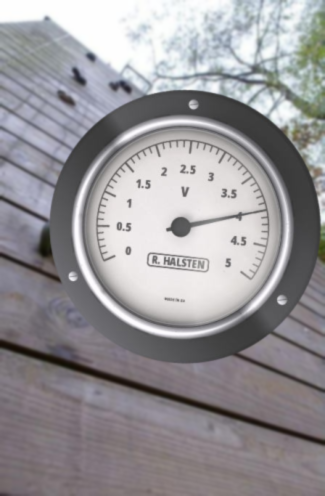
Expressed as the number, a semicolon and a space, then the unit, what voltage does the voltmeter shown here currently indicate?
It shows 4; V
